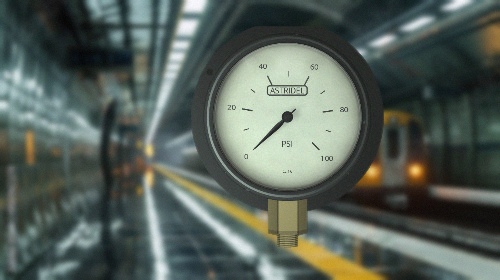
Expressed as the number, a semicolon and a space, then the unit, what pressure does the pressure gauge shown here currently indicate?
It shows 0; psi
